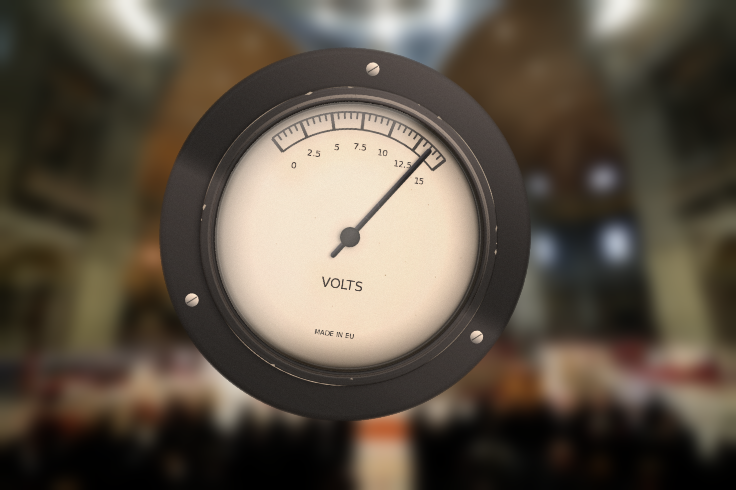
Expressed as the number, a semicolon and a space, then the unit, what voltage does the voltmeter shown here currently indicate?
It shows 13.5; V
